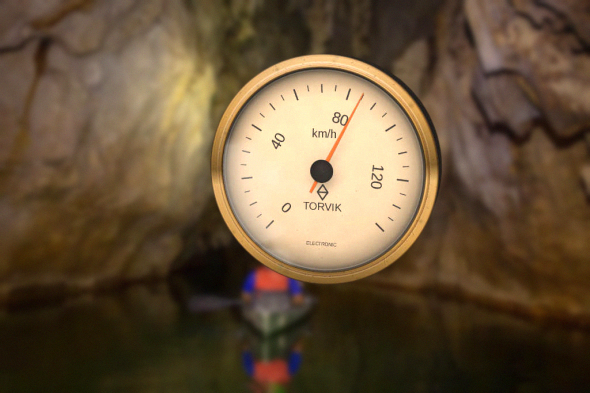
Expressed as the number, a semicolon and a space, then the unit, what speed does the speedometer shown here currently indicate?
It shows 85; km/h
